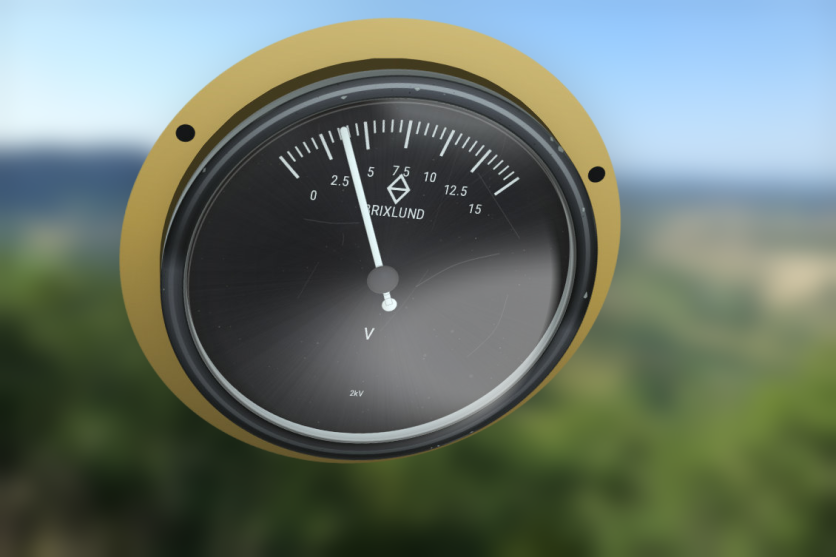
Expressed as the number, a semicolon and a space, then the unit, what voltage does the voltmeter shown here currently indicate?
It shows 3.75; V
